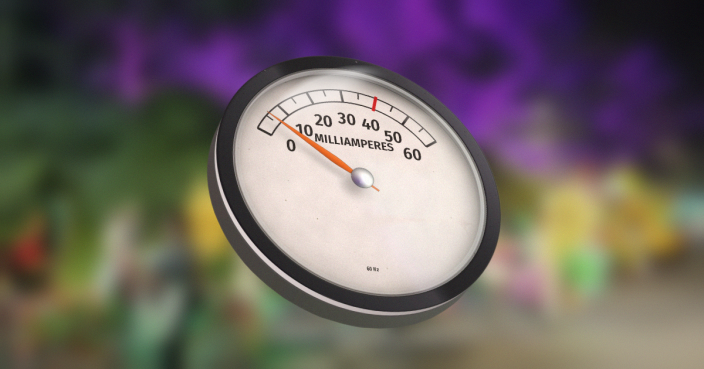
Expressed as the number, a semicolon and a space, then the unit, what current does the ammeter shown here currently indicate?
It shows 5; mA
